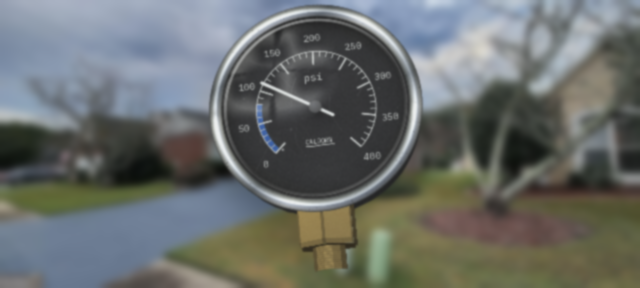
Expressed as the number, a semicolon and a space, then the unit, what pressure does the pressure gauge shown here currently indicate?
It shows 110; psi
